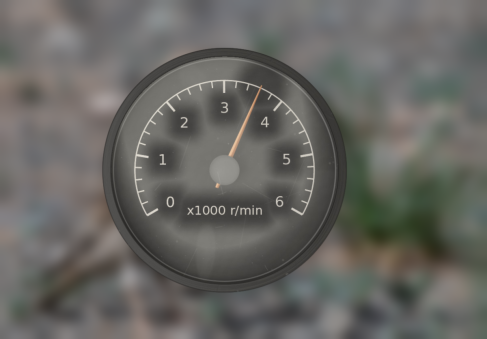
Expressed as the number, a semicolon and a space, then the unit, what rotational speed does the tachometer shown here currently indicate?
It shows 3600; rpm
